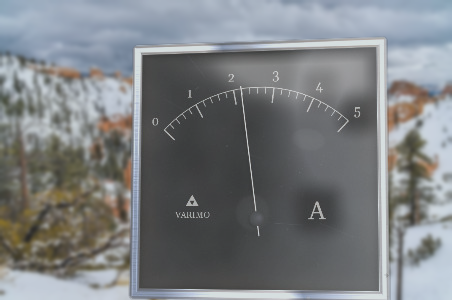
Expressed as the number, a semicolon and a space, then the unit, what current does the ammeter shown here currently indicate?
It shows 2.2; A
